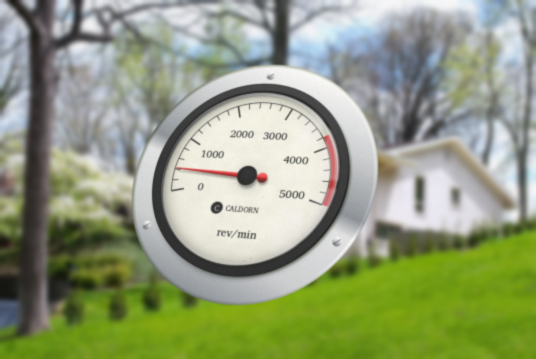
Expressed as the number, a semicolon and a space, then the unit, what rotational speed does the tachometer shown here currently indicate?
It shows 400; rpm
